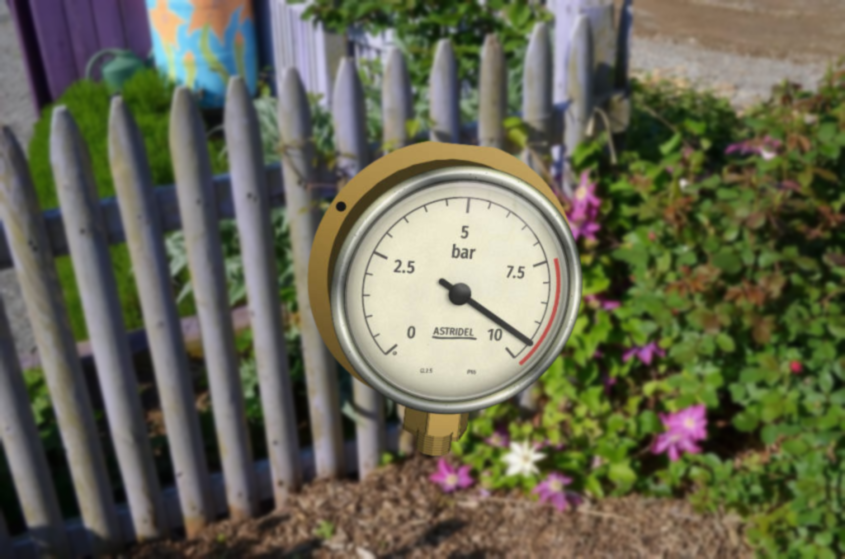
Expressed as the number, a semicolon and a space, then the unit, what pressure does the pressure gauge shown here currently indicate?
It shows 9.5; bar
